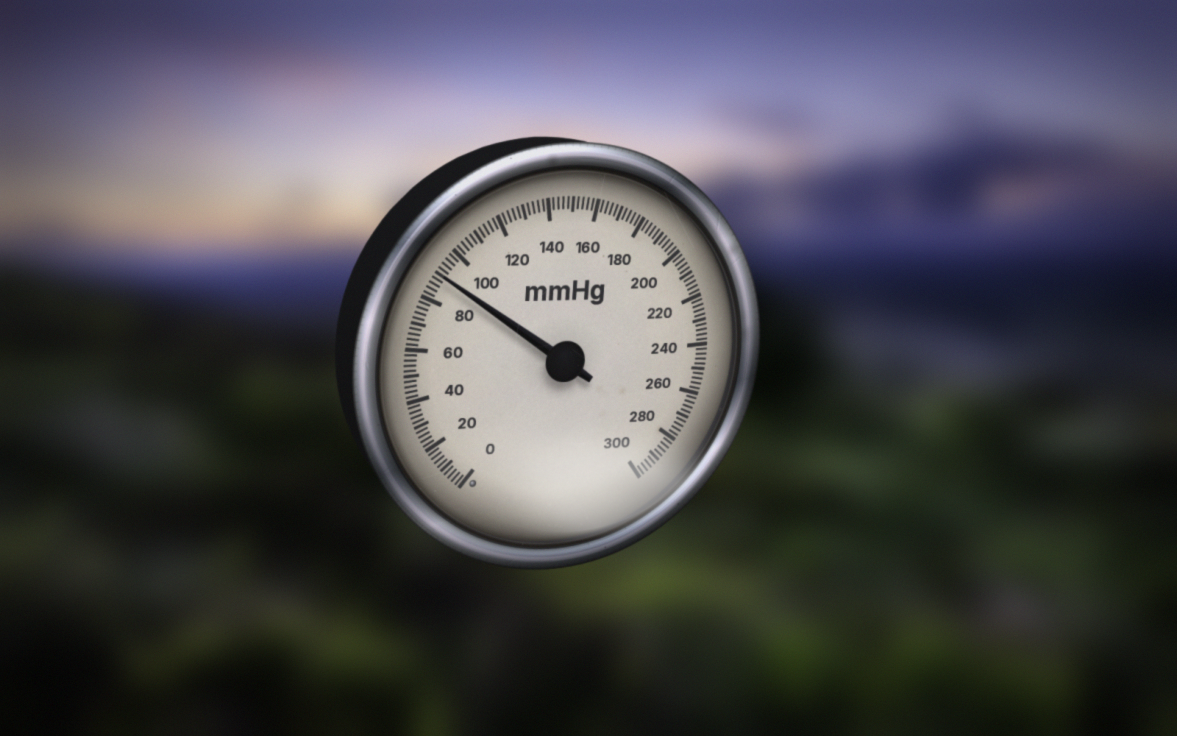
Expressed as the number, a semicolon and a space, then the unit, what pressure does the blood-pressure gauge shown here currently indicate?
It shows 90; mmHg
